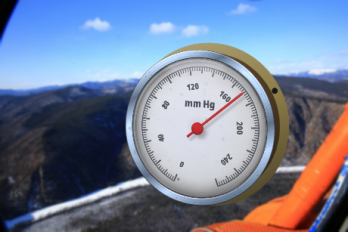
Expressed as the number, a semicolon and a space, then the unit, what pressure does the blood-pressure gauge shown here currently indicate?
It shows 170; mmHg
